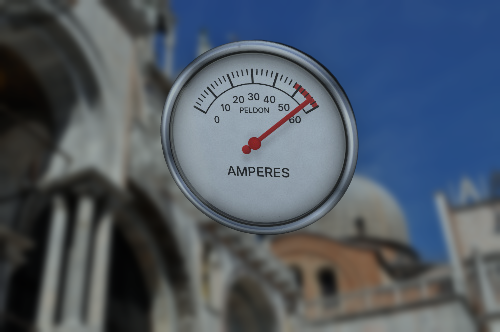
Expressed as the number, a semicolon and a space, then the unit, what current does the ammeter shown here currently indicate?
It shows 56; A
